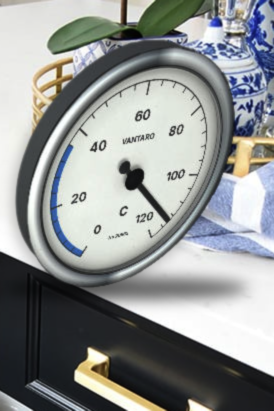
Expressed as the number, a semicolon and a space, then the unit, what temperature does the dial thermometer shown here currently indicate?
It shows 114; °C
